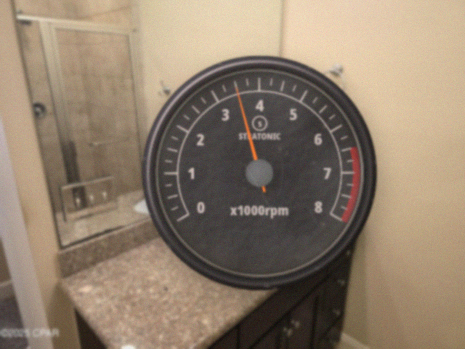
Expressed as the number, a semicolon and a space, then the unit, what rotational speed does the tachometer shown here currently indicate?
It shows 3500; rpm
